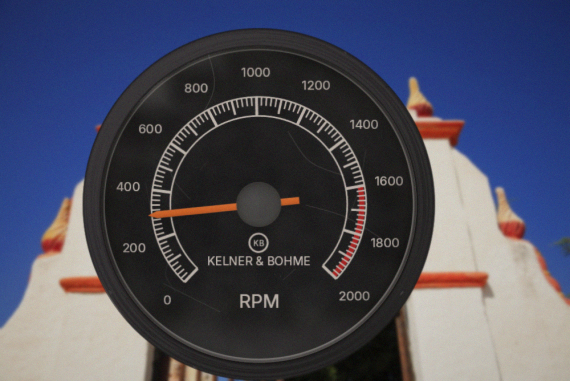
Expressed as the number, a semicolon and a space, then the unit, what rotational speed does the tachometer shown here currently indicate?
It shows 300; rpm
